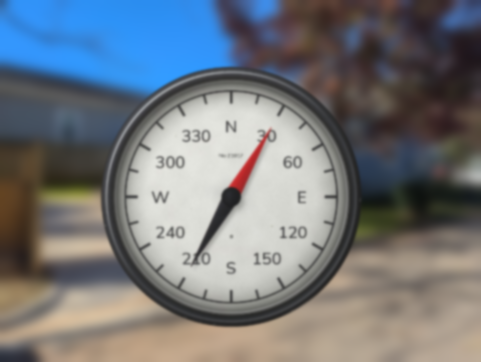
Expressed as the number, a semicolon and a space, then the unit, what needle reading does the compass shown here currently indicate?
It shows 30; °
